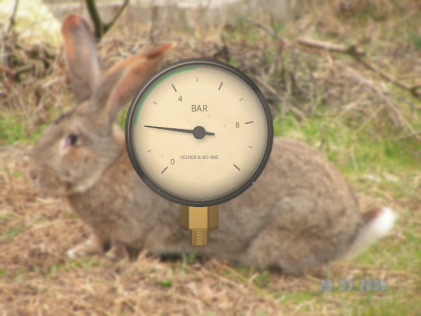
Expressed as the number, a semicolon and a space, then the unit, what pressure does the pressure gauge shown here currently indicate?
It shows 2; bar
